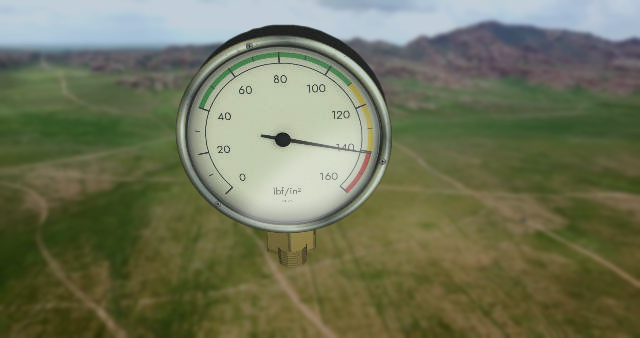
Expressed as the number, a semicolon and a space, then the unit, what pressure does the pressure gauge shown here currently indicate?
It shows 140; psi
